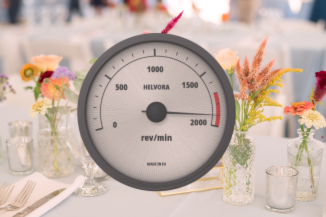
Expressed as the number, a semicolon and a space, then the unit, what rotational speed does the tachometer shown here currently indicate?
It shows 1900; rpm
